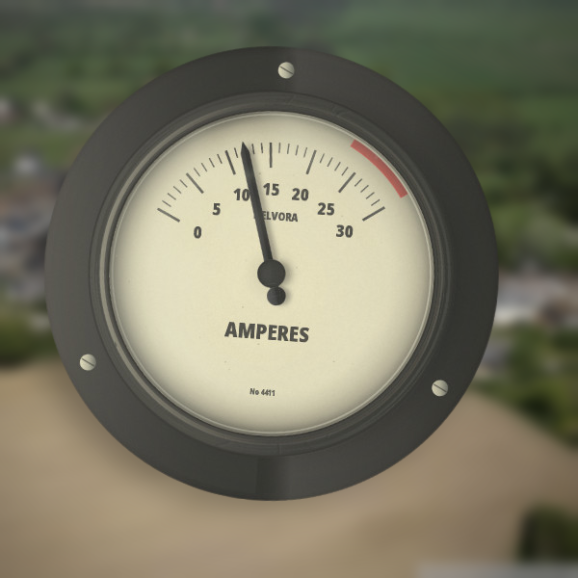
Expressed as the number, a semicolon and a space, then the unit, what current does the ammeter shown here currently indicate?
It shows 12; A
